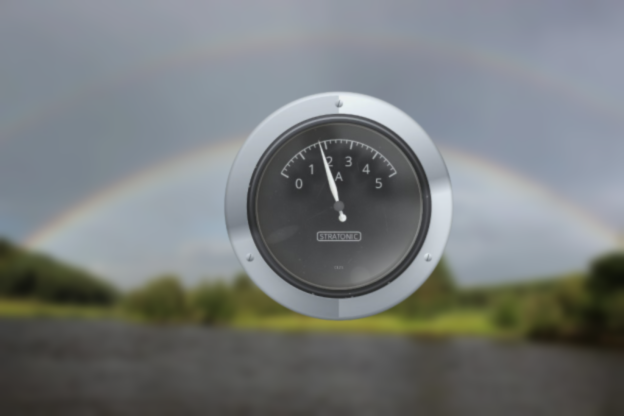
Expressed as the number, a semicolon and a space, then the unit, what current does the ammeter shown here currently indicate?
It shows 1.8; A
